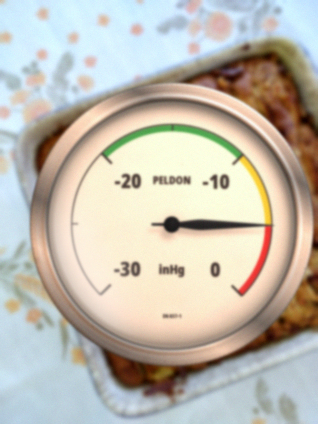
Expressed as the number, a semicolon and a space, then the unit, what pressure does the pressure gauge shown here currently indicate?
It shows -5; inHg
